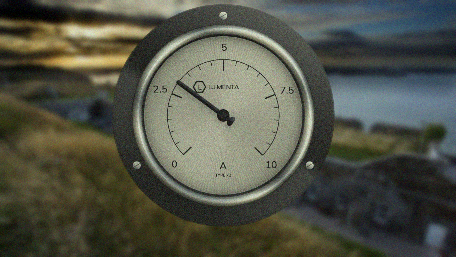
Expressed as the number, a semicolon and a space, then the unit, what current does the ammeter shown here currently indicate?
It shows 3; A
